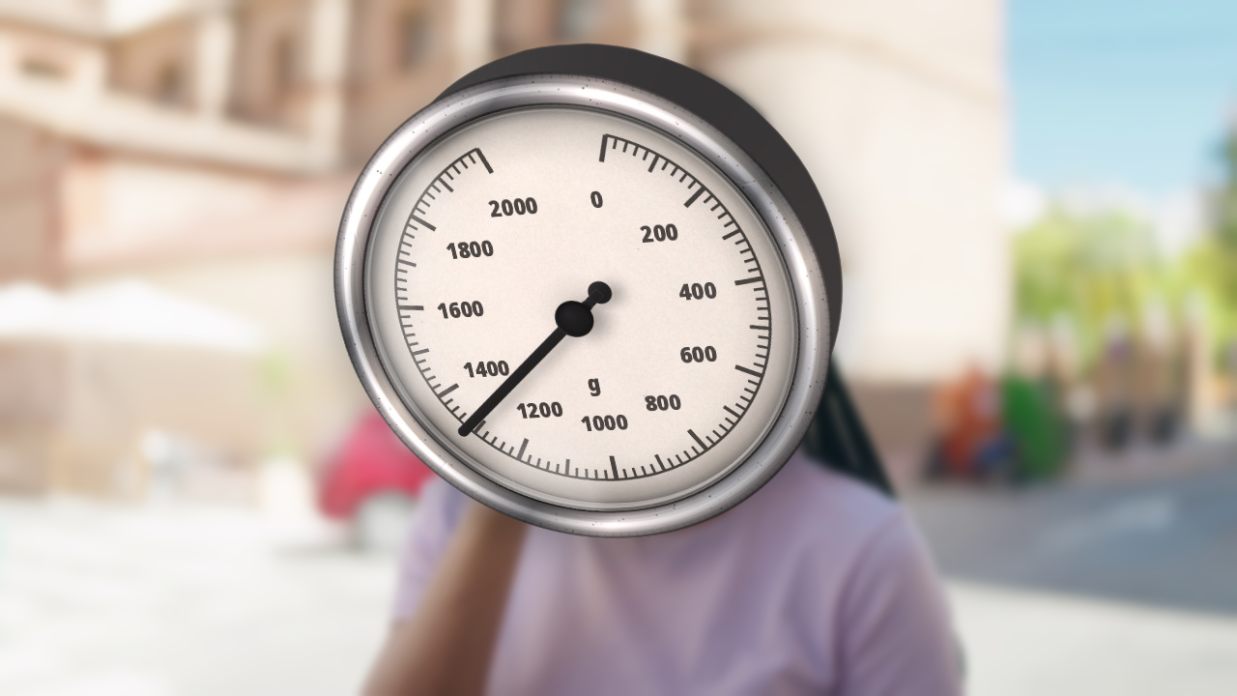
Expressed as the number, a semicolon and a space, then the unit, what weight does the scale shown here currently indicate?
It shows 1320; g
